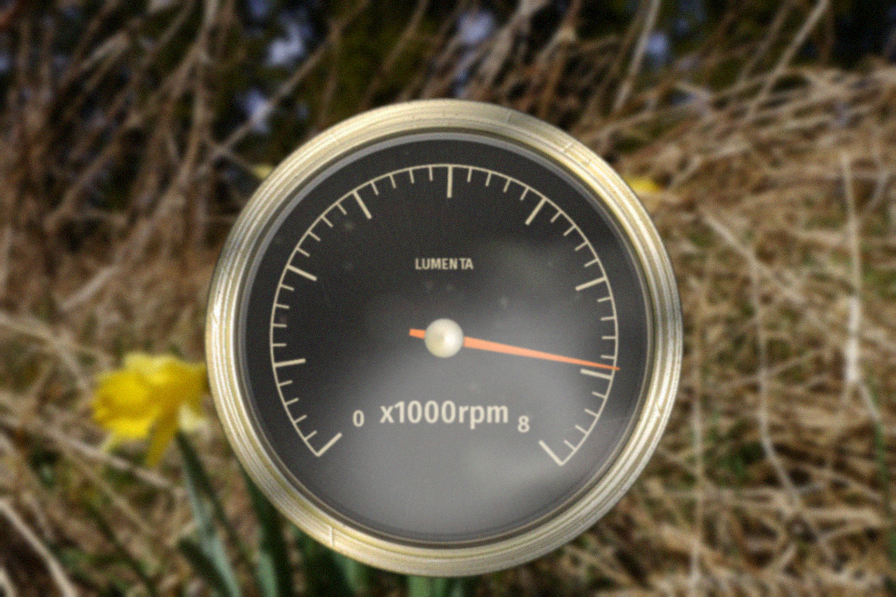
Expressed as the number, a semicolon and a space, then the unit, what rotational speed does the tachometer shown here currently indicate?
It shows 6900; rpm
